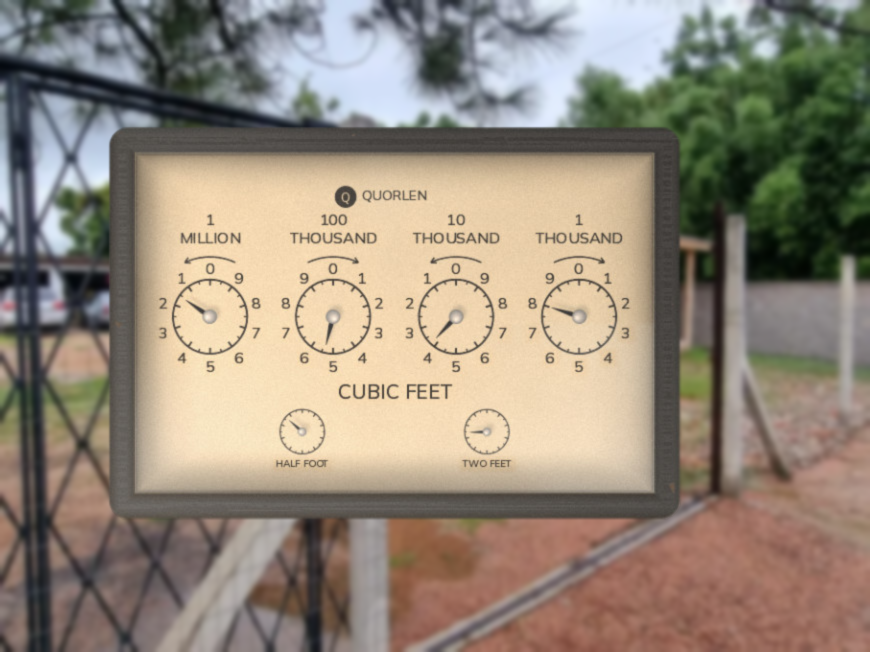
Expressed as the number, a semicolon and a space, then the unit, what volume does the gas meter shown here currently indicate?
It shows 153800; ft³
